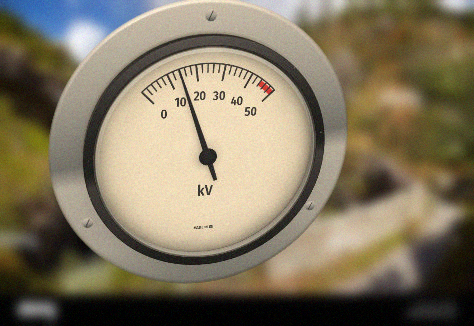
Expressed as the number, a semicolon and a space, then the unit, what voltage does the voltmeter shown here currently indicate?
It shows 14; kV
